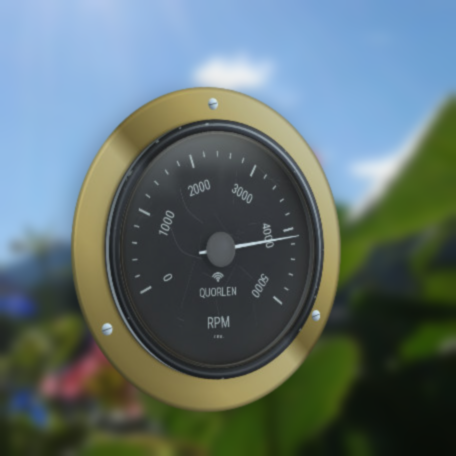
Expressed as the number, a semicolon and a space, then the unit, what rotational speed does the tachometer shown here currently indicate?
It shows 4100; rpm
